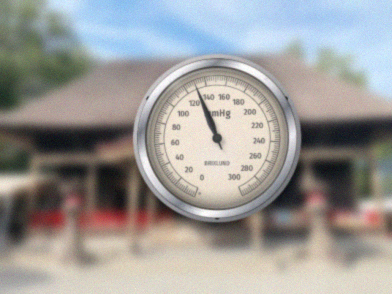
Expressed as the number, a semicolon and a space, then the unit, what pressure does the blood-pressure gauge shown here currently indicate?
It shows 130; mmHg
